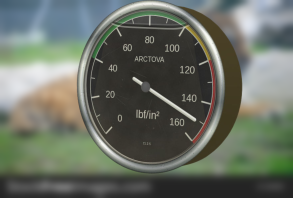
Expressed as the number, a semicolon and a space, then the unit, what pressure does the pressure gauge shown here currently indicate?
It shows 150; psi
